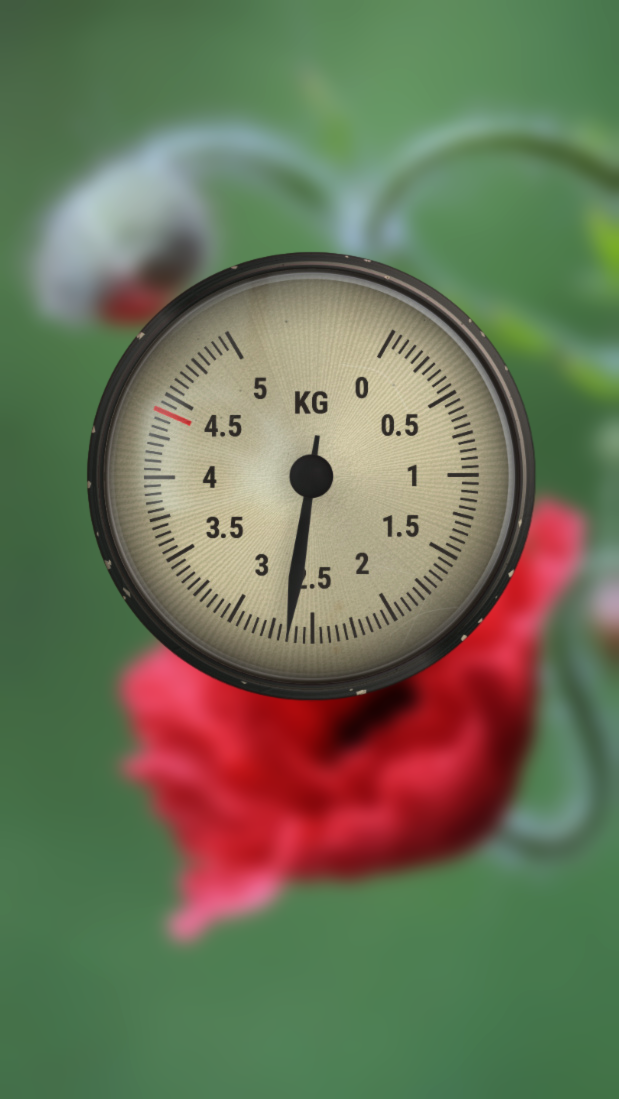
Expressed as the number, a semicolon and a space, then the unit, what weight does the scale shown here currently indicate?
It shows 2.65; kg
